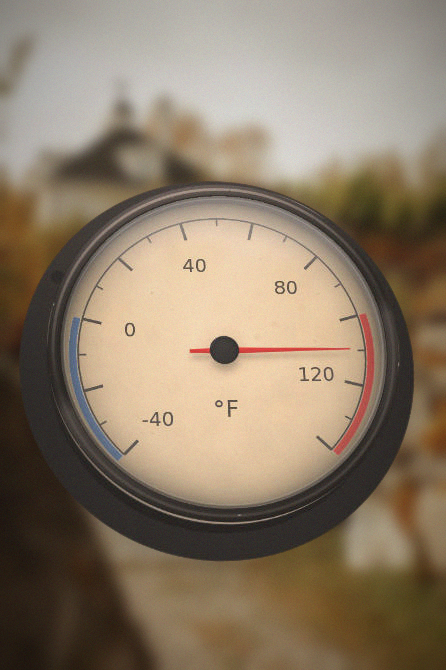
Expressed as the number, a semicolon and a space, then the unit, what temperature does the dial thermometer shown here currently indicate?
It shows 110; °F
